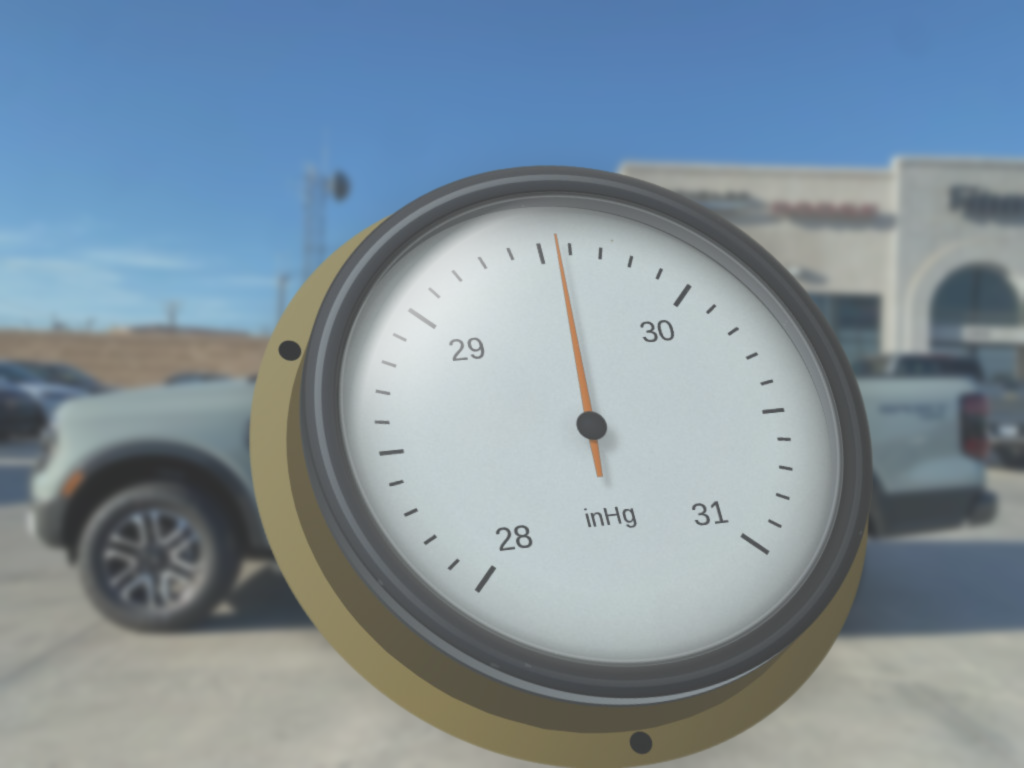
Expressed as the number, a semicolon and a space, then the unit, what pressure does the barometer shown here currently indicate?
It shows 29.55; inHg
